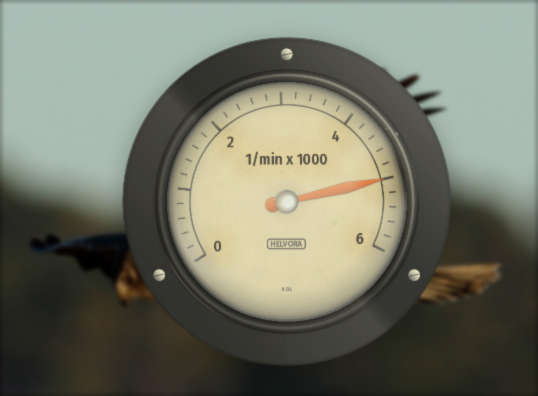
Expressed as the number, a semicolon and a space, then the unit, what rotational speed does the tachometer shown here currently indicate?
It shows 5000; rpm
